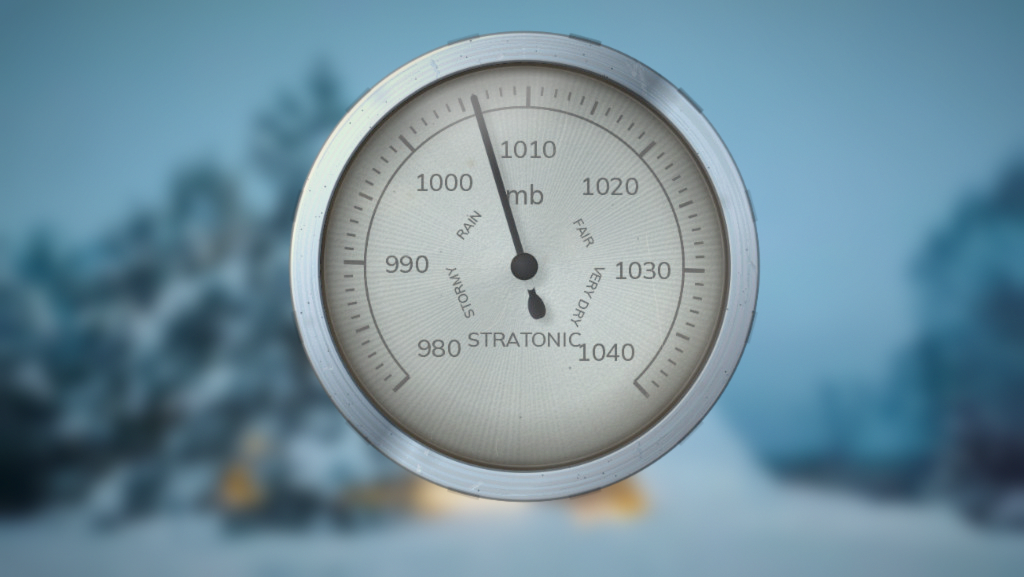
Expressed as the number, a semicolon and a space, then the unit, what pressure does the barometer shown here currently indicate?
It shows 1006; mbar
